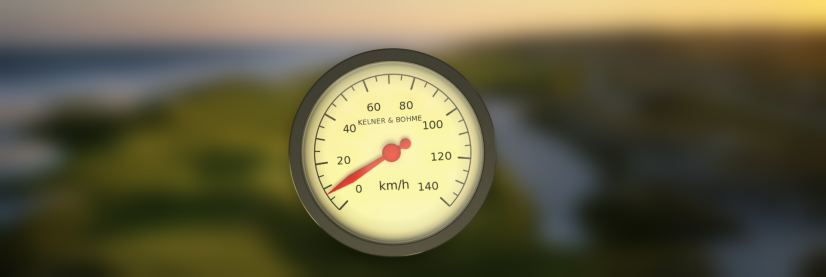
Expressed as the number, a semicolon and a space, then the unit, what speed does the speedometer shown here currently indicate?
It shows 7.5; km/h
